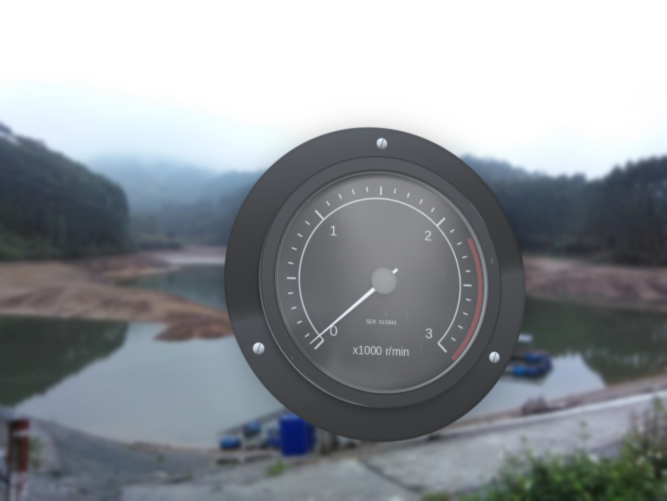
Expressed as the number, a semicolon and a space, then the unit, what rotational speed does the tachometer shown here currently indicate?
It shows 50; rpm
